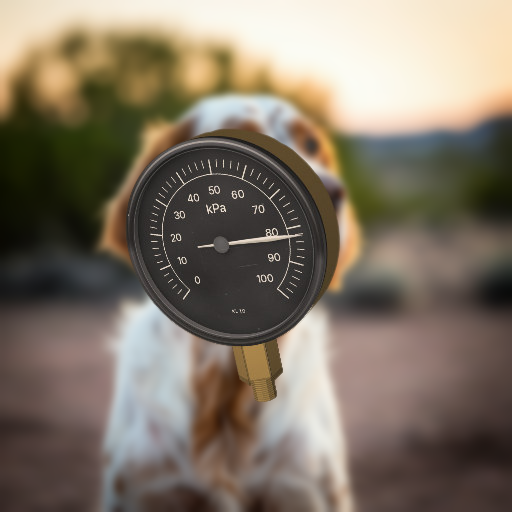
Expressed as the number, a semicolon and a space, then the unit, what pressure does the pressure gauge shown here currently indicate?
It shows 82; kPa
